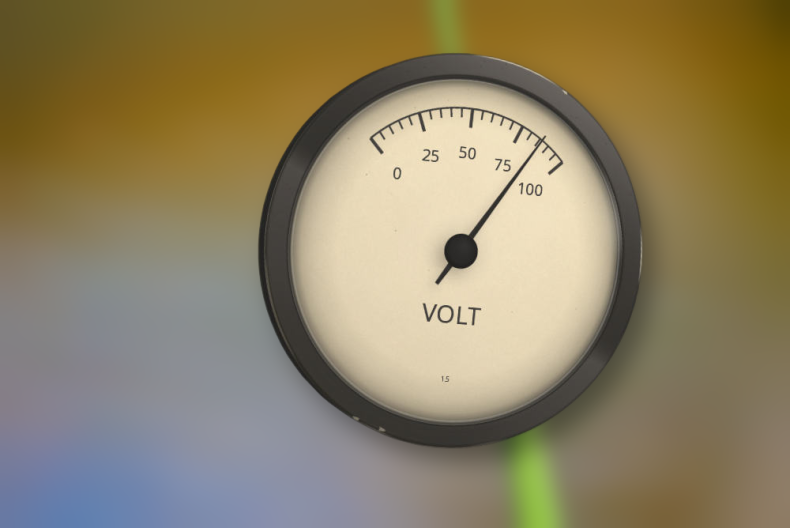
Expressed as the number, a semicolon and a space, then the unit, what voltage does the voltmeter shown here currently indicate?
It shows 85; V
